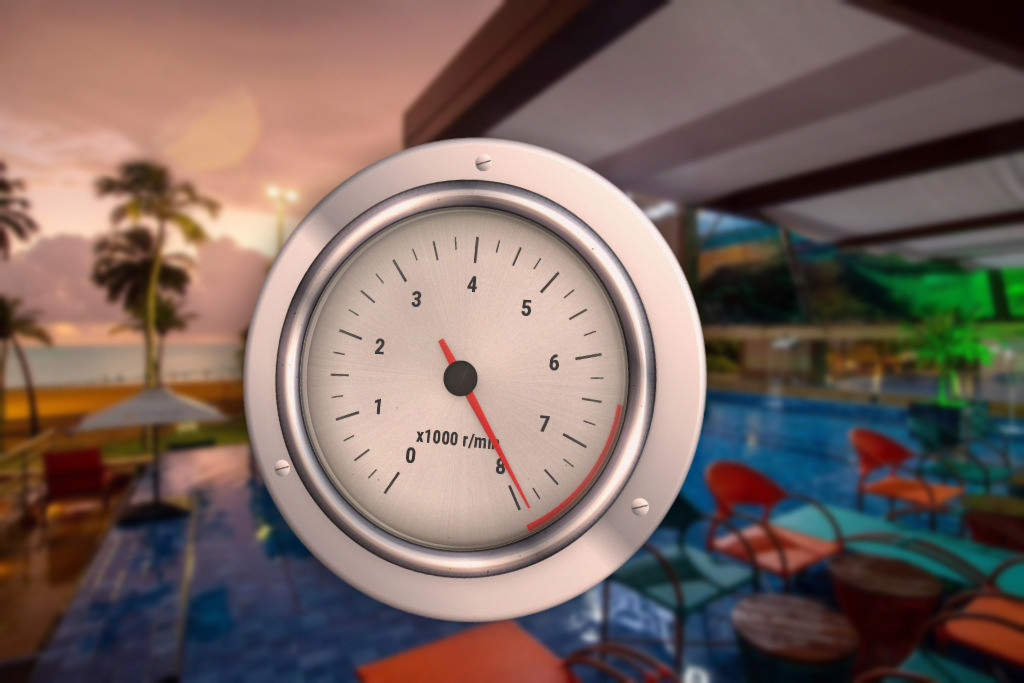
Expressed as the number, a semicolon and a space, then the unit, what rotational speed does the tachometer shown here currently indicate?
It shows 7875; rpm
